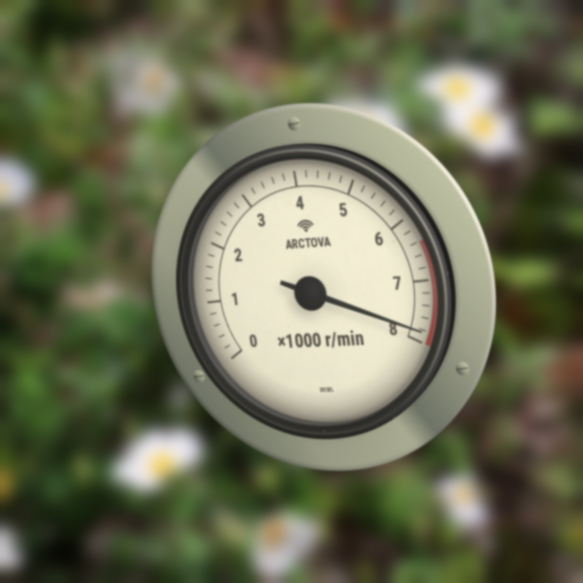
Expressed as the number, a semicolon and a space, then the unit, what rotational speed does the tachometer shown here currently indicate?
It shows 7800; rpm
